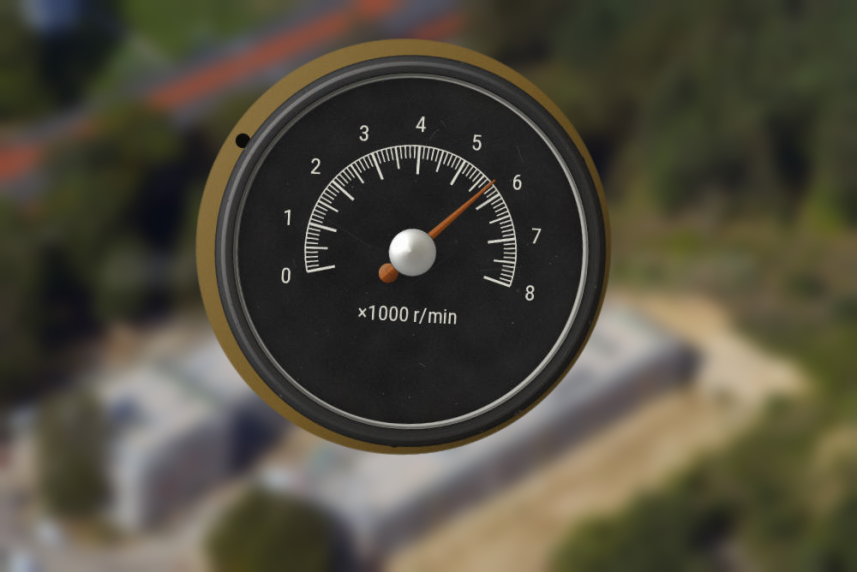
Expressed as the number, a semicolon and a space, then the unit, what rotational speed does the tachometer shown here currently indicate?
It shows 5700; rpm
